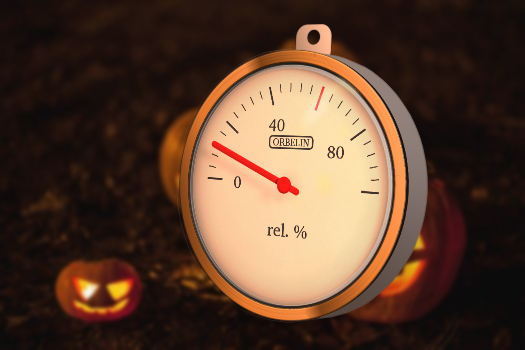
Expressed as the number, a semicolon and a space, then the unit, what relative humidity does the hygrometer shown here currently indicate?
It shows 12; %
